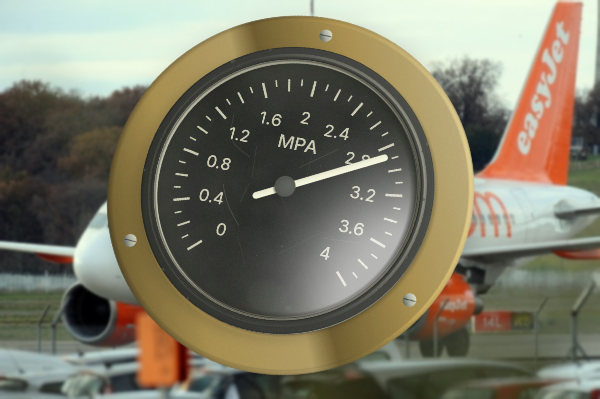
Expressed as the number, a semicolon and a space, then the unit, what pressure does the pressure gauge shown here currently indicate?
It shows 2.9; MPa
